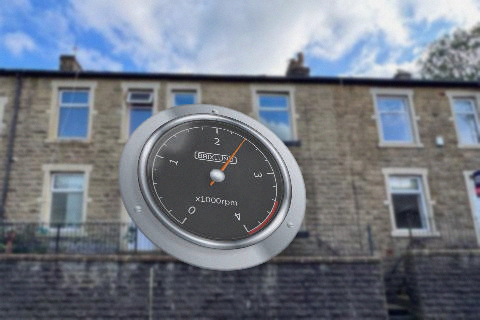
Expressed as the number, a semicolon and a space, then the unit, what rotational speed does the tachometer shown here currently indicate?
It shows 2400; rpm
